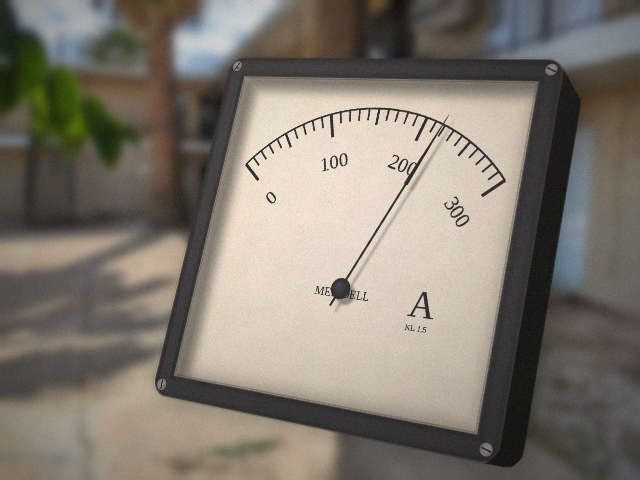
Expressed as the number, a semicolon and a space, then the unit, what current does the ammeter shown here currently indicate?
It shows 220; A
